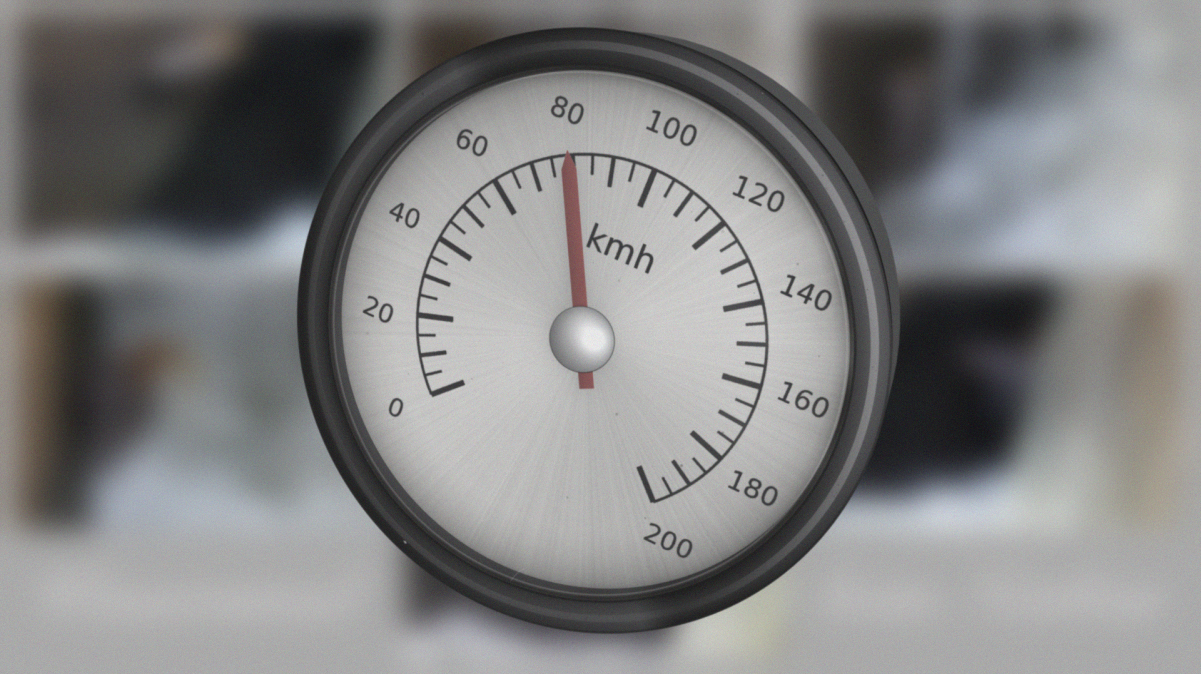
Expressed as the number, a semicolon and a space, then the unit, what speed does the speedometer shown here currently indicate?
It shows 80; km/h
